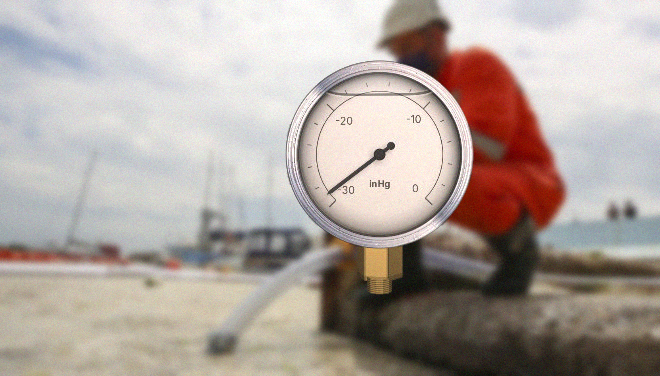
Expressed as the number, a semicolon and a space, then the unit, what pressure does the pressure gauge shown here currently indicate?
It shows -29; inHg
